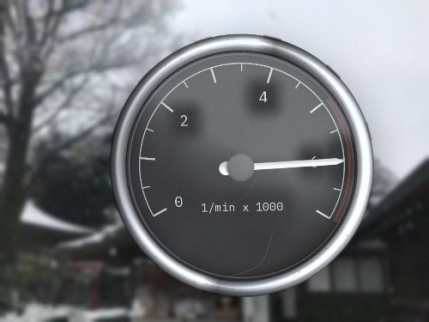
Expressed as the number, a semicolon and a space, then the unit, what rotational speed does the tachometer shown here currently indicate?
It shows 6000; rpm
